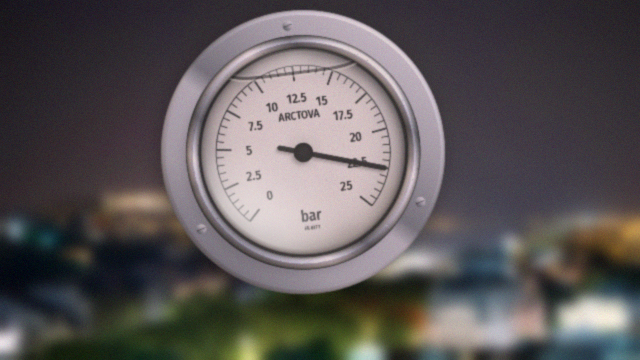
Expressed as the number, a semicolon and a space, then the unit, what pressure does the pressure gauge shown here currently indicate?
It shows 22.5; bar
